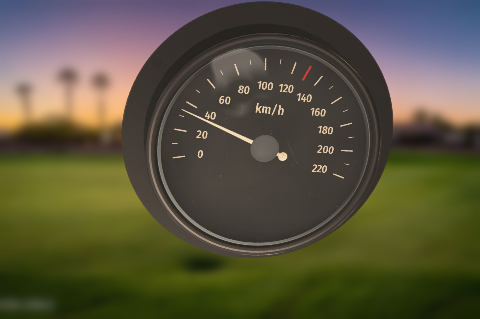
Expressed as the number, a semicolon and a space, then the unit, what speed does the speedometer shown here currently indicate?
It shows 35; km/h
